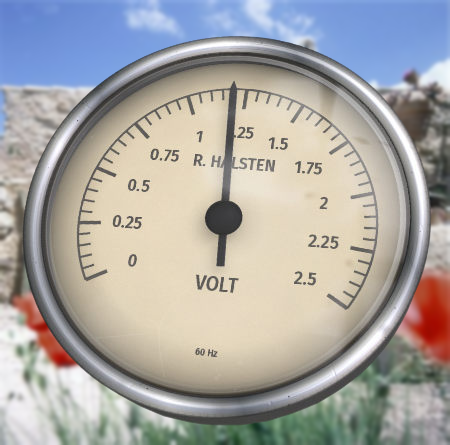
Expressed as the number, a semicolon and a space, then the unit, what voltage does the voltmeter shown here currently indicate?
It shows 1.2; V
